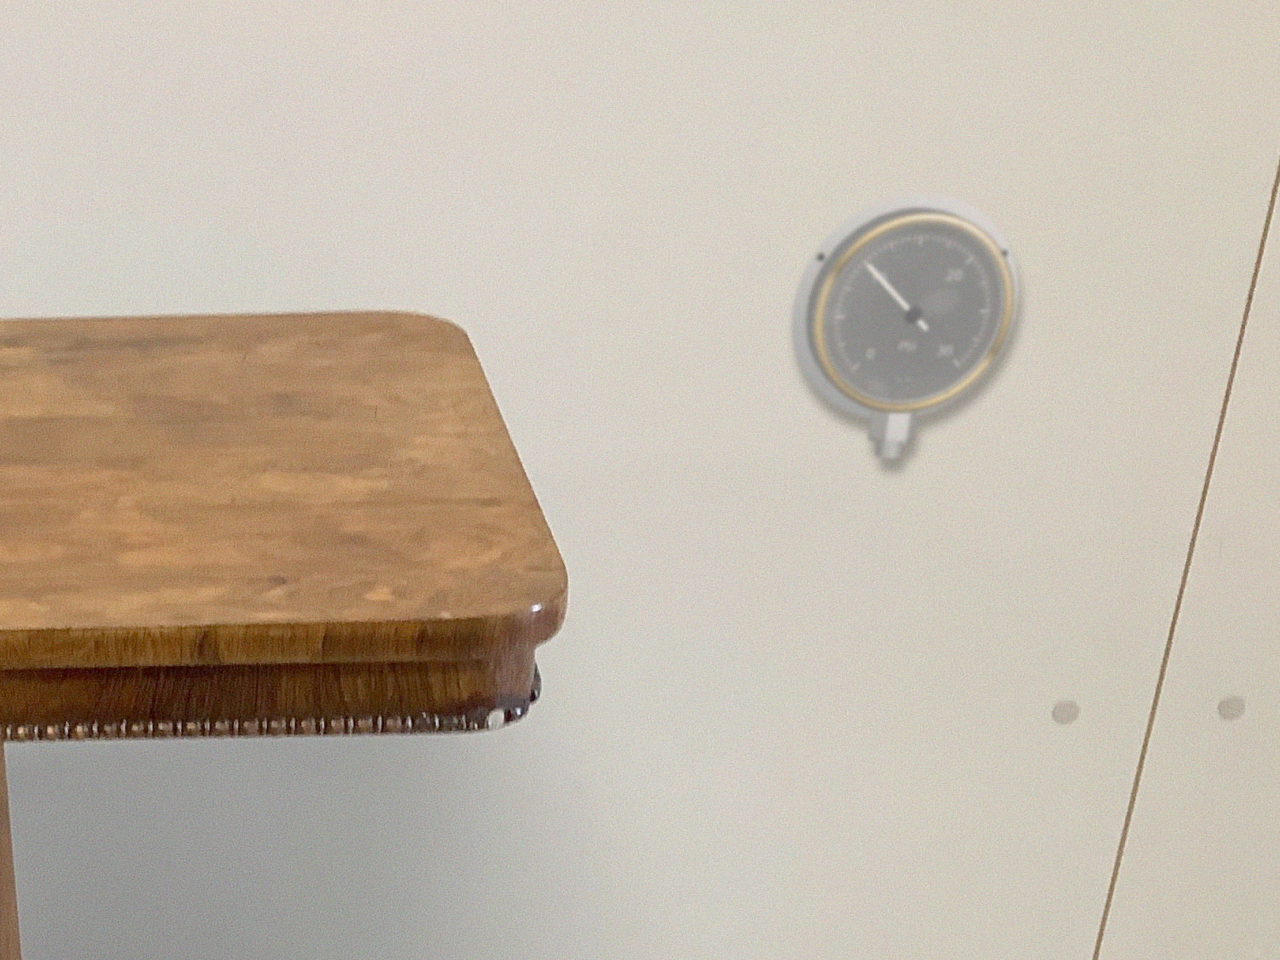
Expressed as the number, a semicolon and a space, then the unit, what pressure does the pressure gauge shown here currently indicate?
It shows 10; psi
